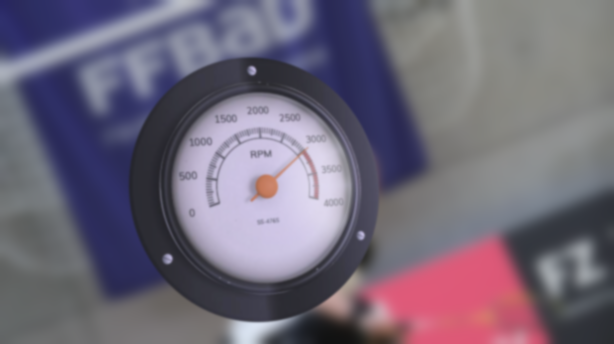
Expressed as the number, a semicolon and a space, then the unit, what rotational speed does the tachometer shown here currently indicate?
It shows 3000; rpm
